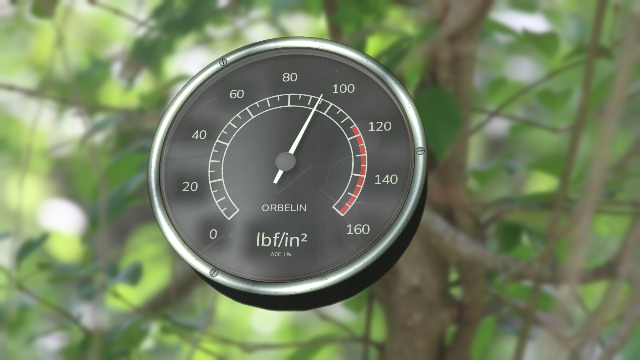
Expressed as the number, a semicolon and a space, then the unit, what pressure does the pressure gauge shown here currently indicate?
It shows 95; psi
